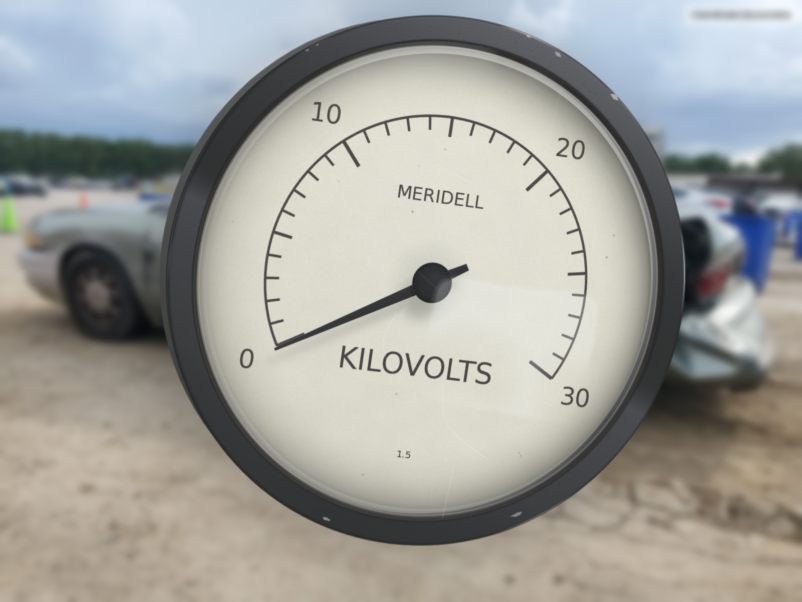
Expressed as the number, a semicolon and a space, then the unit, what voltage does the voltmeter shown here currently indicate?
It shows 0; kV
